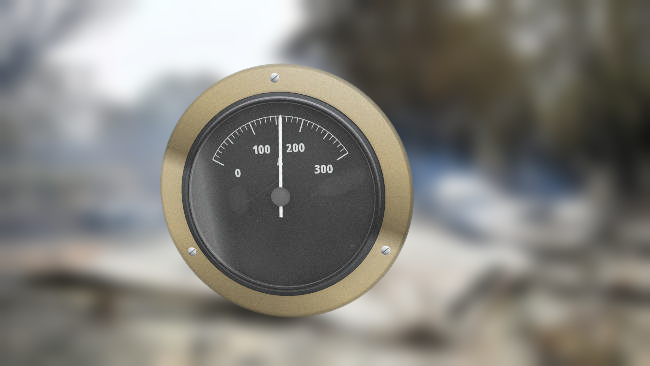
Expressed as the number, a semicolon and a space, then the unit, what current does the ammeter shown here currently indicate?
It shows 160; A
